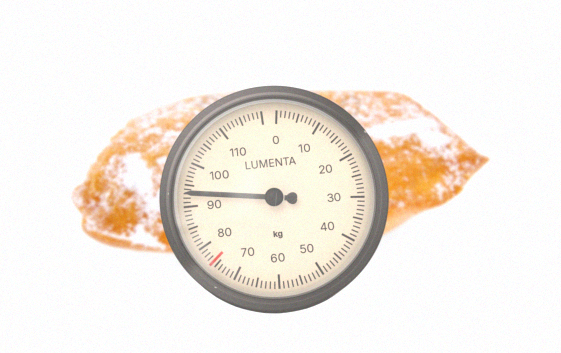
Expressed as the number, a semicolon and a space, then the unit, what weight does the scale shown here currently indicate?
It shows 93; kg
